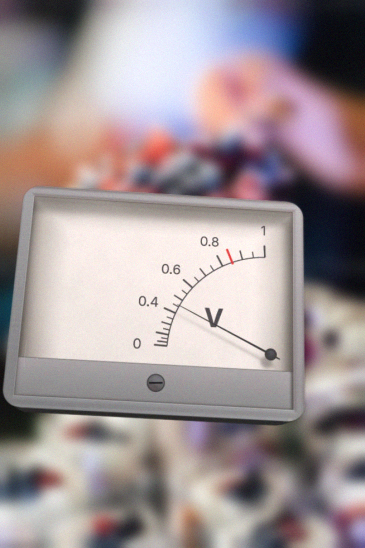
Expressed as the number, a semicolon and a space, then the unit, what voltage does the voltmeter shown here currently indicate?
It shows 0.45; V
